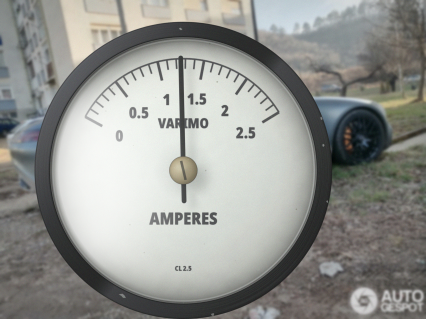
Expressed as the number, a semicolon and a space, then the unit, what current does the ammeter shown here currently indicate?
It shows 1.25; A
